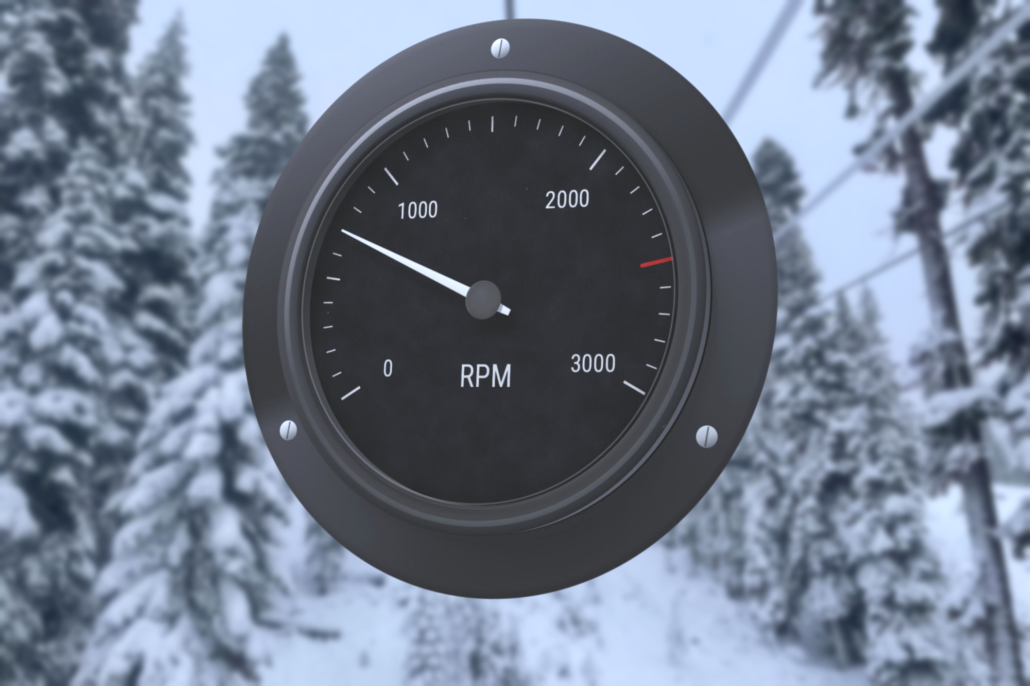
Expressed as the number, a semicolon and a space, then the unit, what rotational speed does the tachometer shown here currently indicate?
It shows 700; rpm
